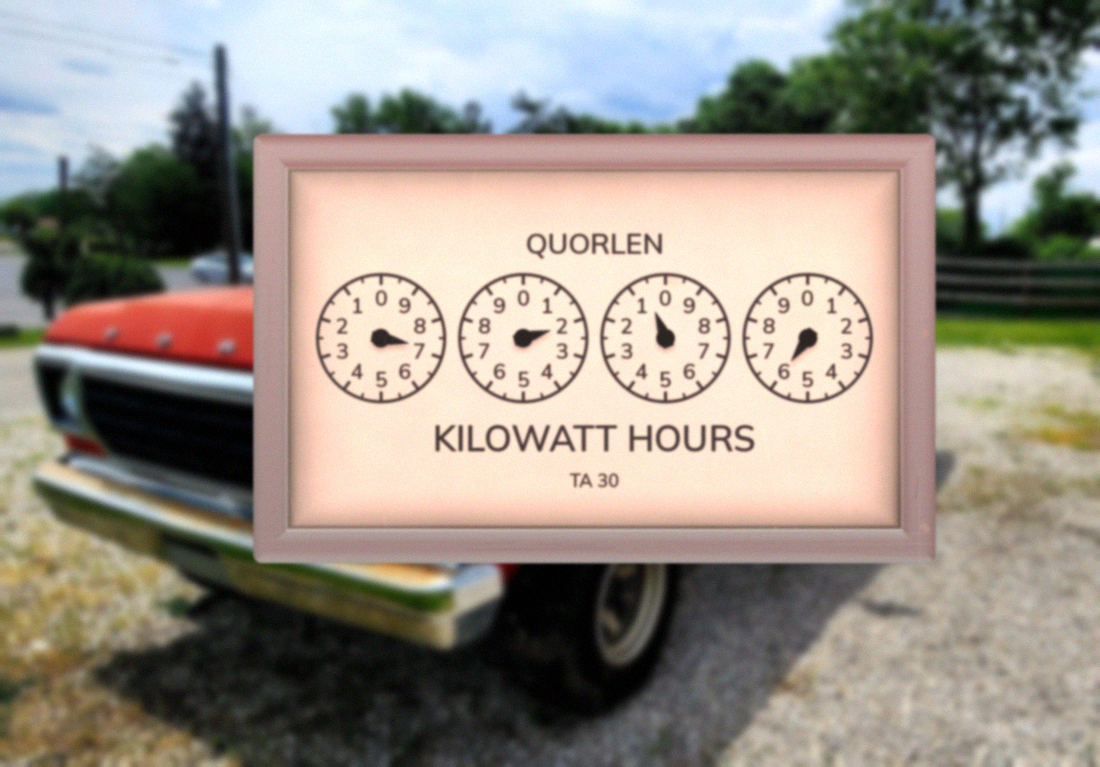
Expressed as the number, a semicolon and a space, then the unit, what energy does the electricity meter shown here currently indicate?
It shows 7206; kWh
